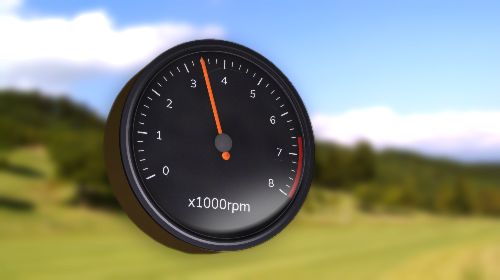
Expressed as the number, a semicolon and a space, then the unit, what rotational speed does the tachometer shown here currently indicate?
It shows 3400; rpm
